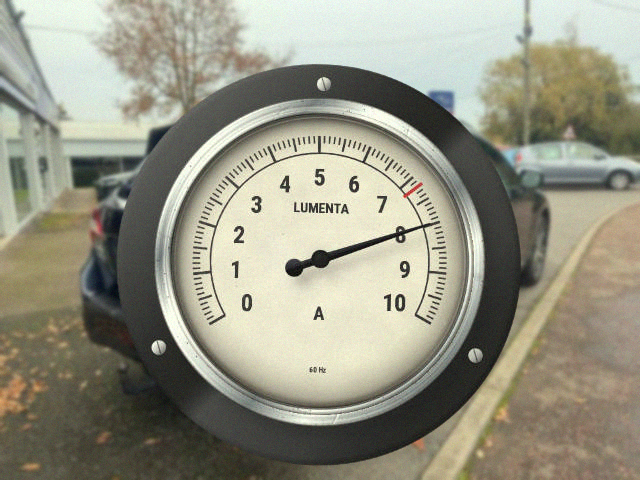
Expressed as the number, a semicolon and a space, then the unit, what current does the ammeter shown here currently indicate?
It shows 8; A
